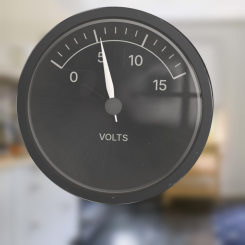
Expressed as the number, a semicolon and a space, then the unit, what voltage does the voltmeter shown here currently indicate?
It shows 5.5; V
